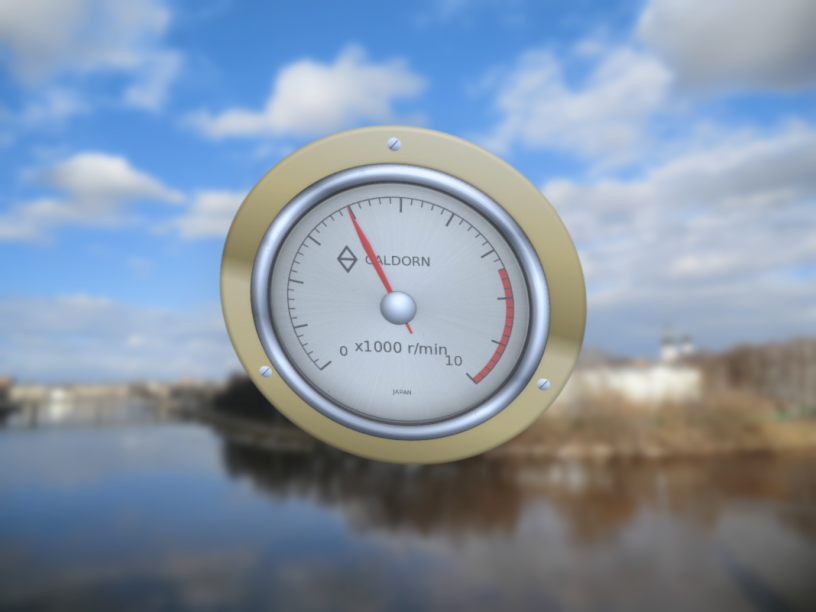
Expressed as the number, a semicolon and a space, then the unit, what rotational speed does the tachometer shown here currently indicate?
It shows 4000; rpm
